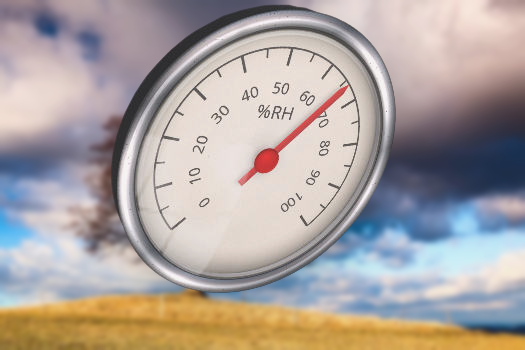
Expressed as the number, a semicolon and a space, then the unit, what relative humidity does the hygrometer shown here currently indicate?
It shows 65; %
